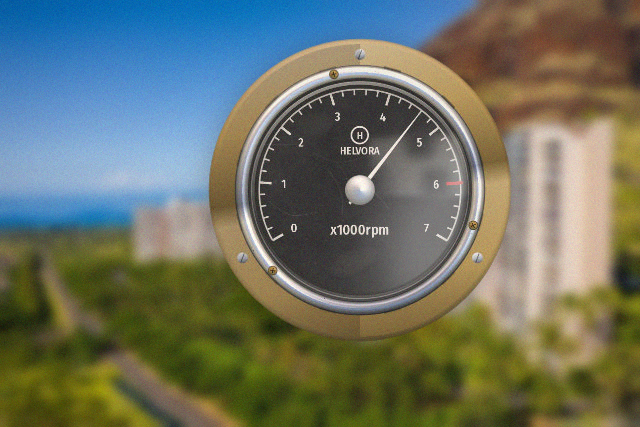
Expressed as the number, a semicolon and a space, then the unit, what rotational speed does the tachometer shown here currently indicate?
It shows 4600; rpm
